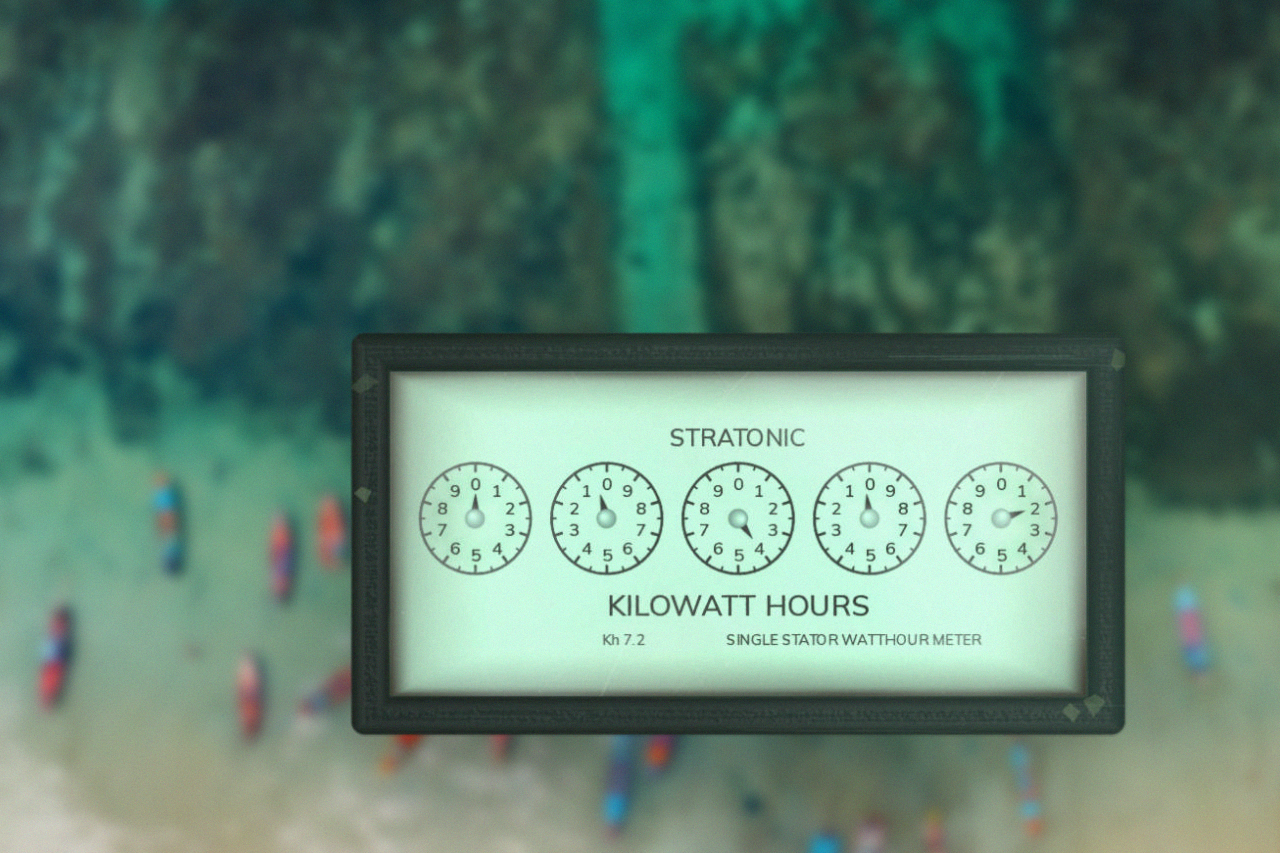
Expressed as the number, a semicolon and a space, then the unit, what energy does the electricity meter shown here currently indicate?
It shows 402; kWh
